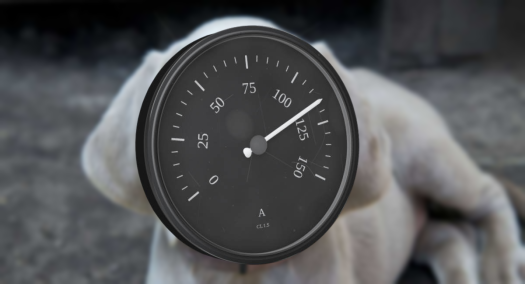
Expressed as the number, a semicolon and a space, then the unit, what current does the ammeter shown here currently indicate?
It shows 115; A
